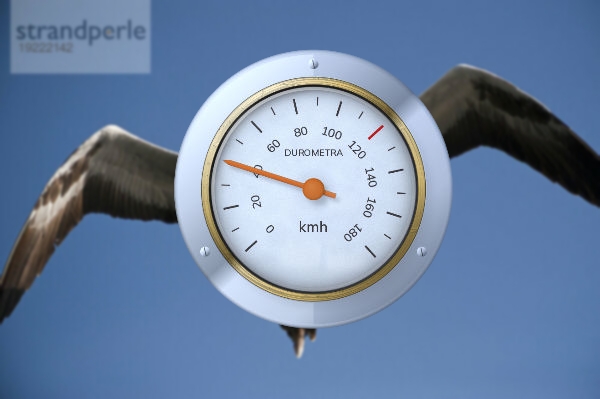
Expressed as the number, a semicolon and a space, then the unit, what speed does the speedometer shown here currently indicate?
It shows 40; km/h
